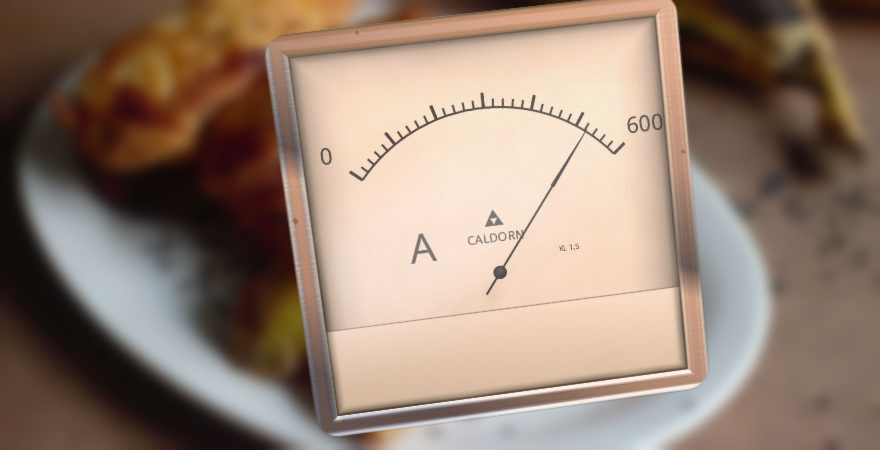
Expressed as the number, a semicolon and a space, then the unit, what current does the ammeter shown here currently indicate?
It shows 520; A
